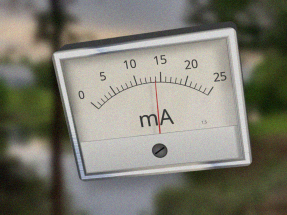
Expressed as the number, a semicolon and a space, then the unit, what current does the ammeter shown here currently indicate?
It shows 14; mA
